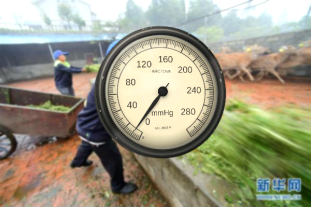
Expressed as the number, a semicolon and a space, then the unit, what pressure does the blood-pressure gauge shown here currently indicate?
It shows 10; mmHg
